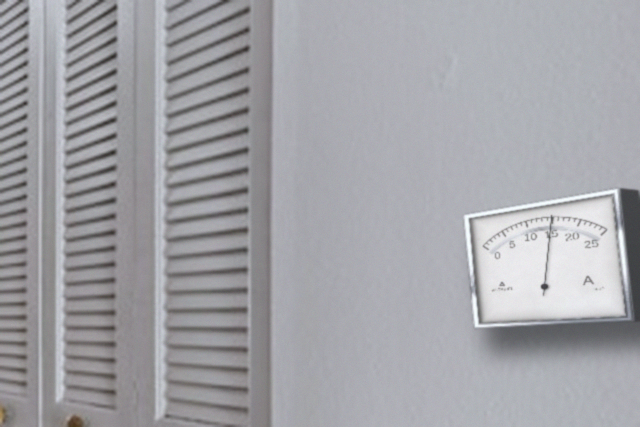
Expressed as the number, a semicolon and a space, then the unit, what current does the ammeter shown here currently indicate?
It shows 15; A
